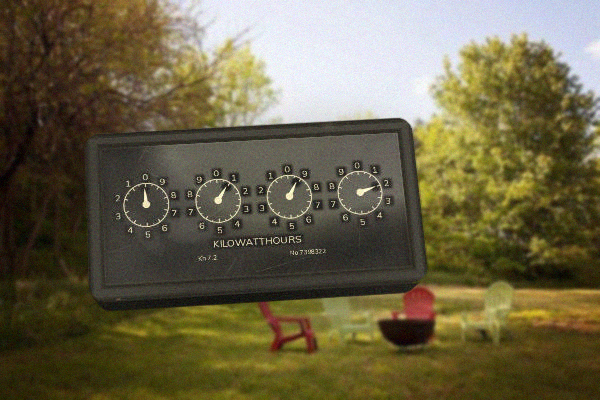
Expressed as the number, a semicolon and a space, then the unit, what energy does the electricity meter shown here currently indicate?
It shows 92; kWh
